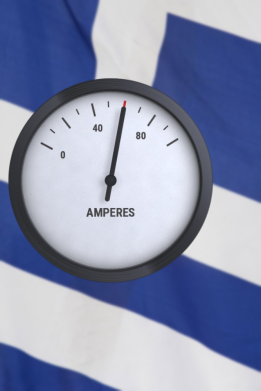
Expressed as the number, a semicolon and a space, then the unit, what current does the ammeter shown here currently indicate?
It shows 60; A
